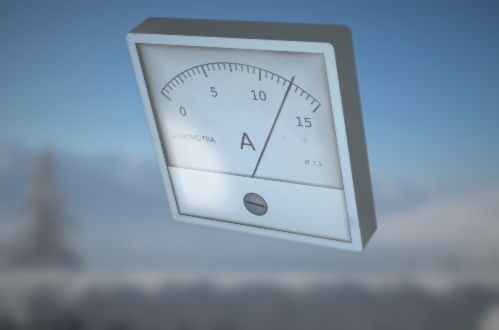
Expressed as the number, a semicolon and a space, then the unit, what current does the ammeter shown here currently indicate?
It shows 12.5; A
